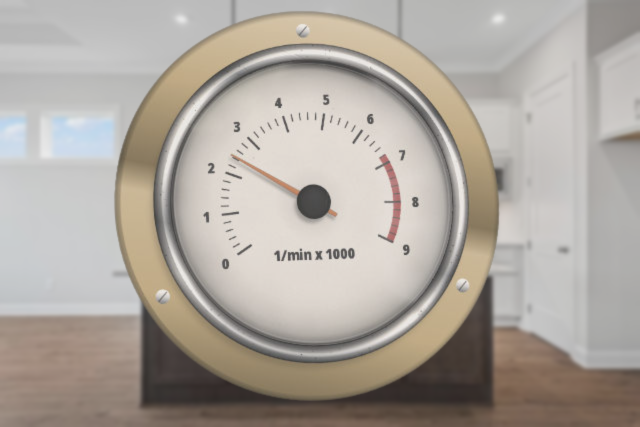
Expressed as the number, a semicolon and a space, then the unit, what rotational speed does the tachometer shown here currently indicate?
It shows 2400; rpm
